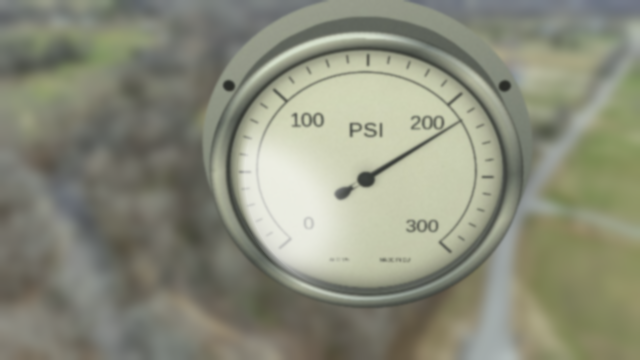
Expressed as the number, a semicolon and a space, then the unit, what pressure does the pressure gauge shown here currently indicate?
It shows 210; psi
